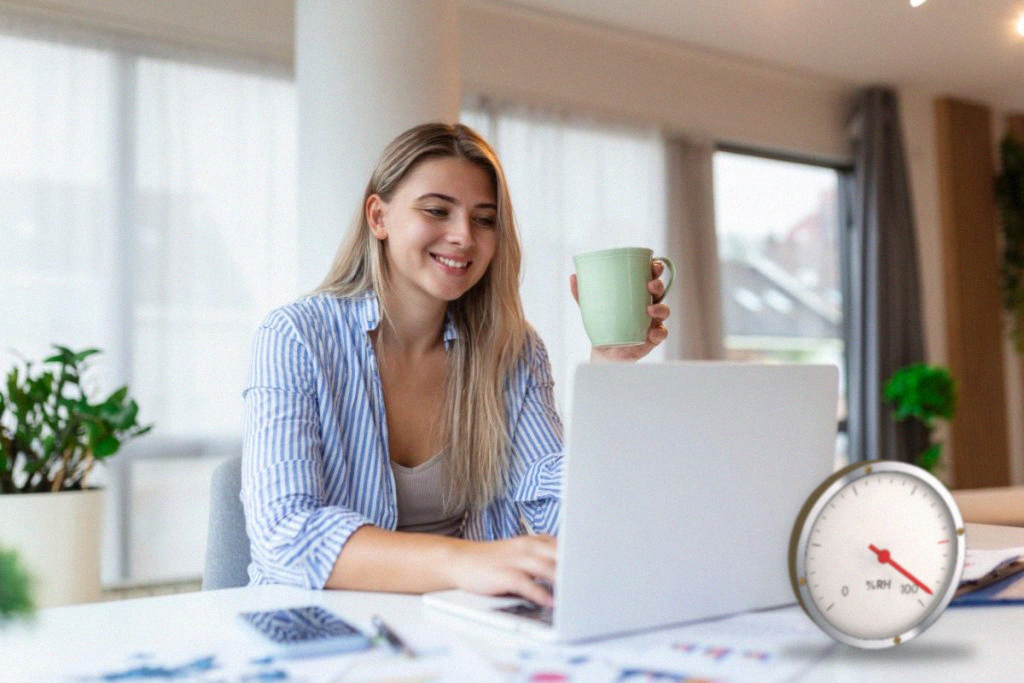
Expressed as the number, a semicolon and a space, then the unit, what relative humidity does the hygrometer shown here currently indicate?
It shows 96; %
